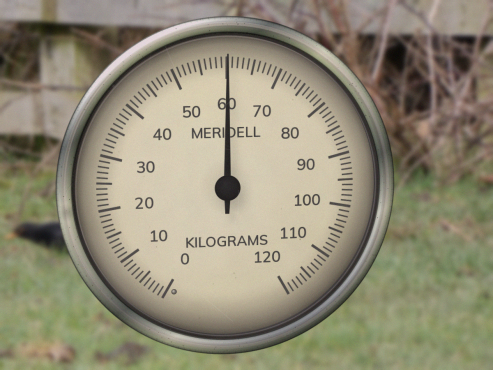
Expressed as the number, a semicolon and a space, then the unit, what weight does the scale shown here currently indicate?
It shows 60; kg
